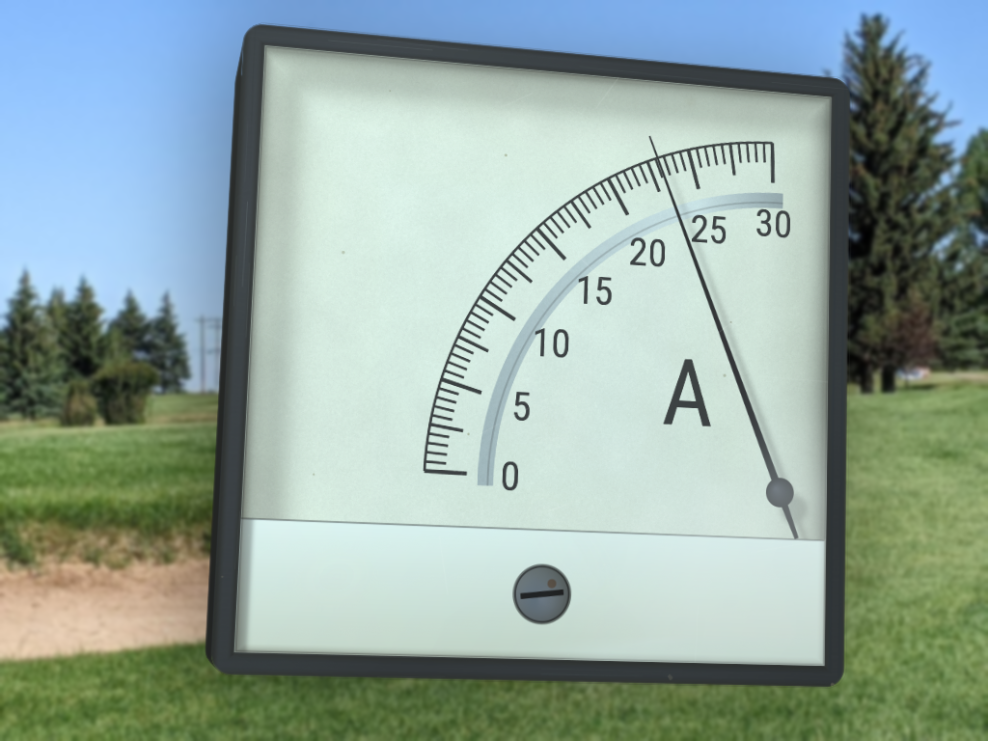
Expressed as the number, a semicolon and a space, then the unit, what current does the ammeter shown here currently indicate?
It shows 23; A
